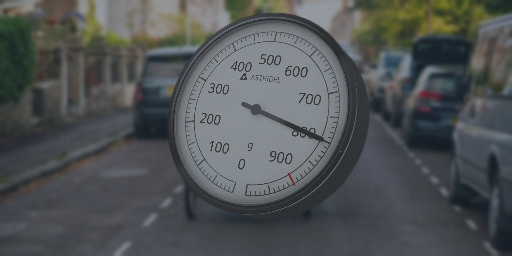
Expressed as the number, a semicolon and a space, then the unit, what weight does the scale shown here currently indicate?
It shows 800; g
